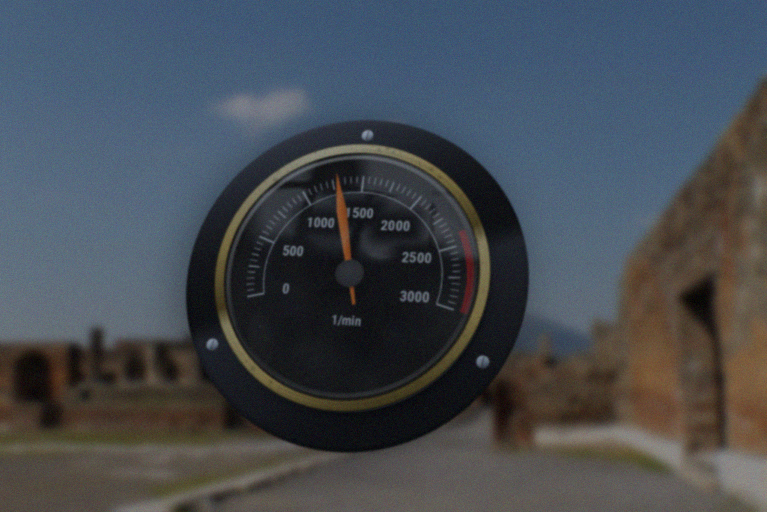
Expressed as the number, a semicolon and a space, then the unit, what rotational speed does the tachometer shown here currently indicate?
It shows 1300; rpm
